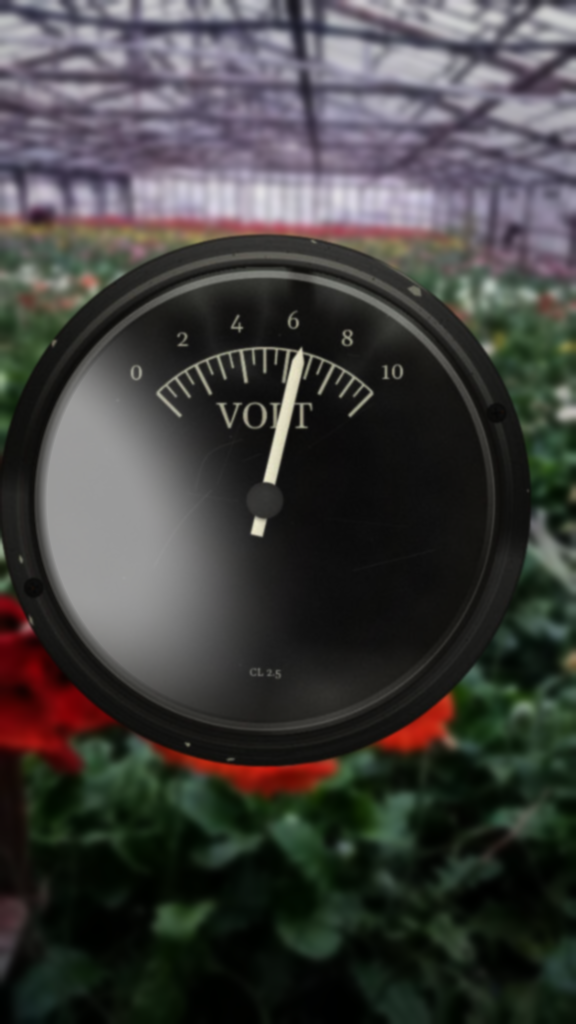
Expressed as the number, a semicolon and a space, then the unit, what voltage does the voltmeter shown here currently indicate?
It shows 6.5; V
